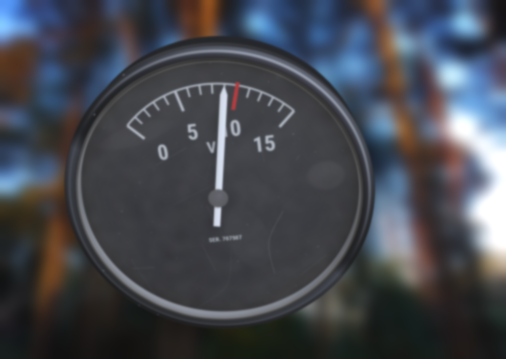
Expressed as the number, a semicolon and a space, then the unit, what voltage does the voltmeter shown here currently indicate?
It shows 9; V
